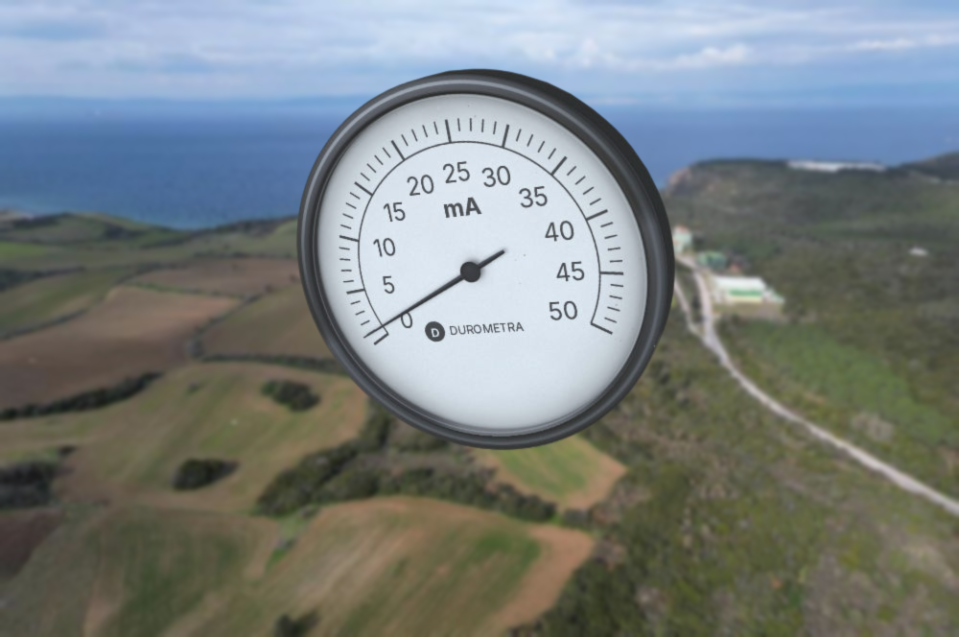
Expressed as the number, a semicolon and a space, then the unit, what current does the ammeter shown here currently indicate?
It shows 1; mA
